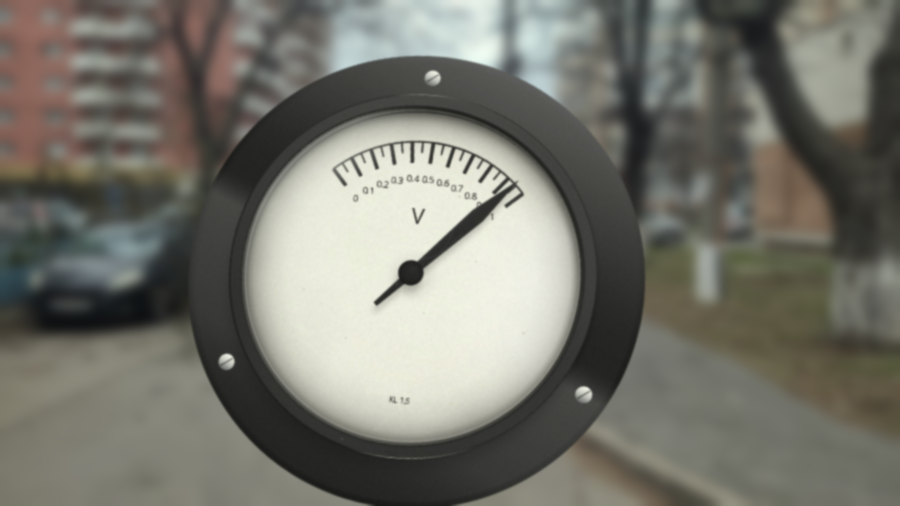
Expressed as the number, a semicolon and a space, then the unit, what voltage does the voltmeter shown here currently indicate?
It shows 0.95; V
